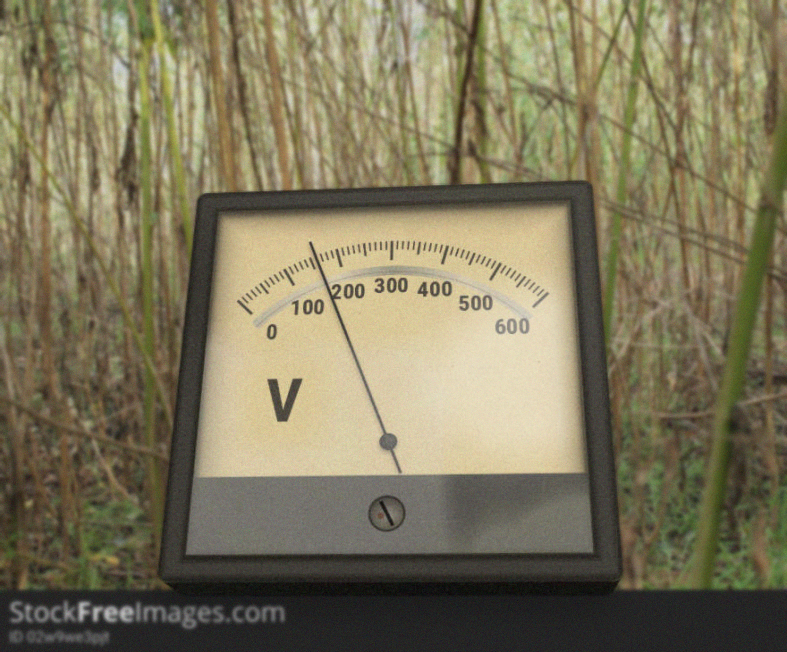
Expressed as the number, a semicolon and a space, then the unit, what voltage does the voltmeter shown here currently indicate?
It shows 160; V
